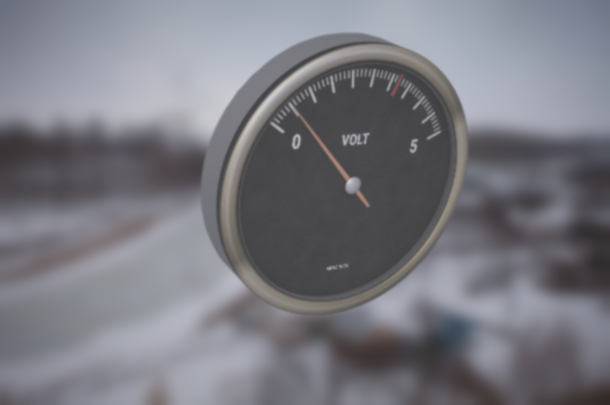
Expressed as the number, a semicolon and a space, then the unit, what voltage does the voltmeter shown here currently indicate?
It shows 0.5; V
